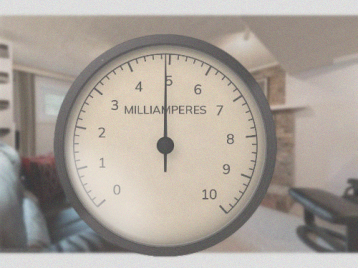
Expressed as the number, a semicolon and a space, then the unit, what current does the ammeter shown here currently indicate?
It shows 4.9; mA
